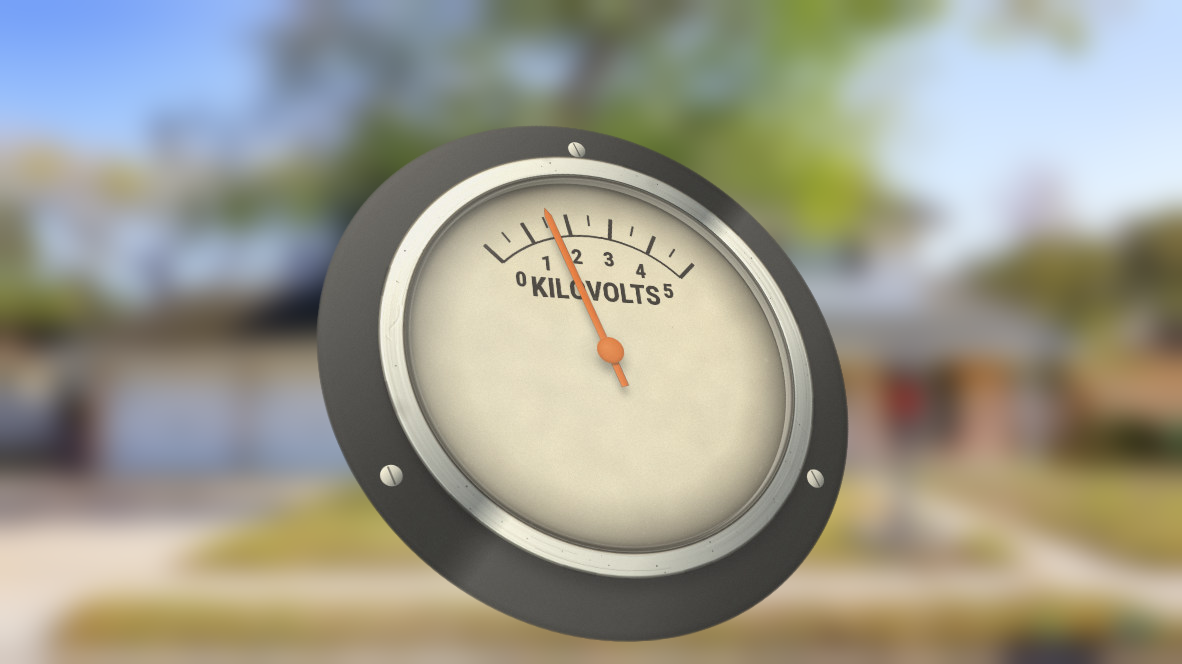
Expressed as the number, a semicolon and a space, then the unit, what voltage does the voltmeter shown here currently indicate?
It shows 1.5; kV
